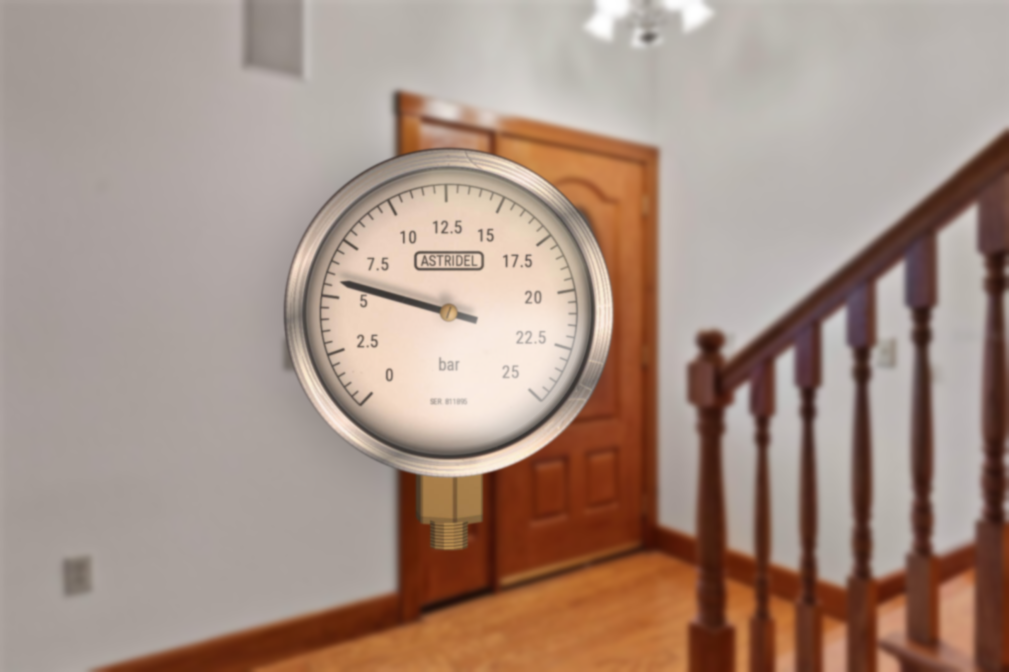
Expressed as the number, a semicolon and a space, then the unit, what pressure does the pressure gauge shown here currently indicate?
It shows 5.75; bar
